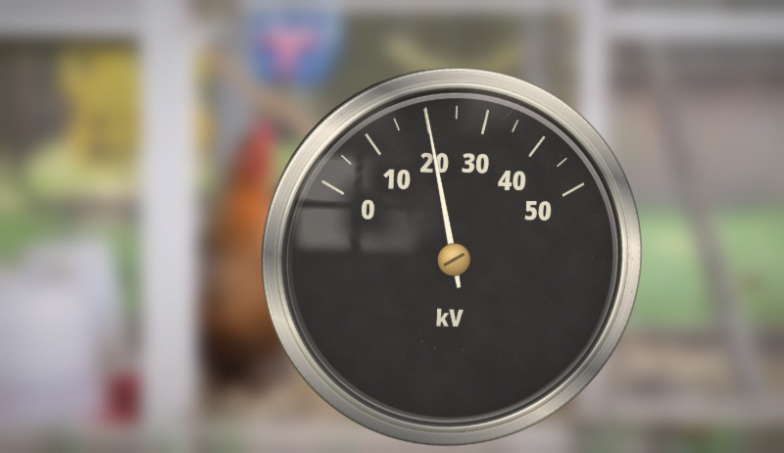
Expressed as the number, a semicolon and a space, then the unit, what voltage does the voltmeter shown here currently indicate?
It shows 20; kV
